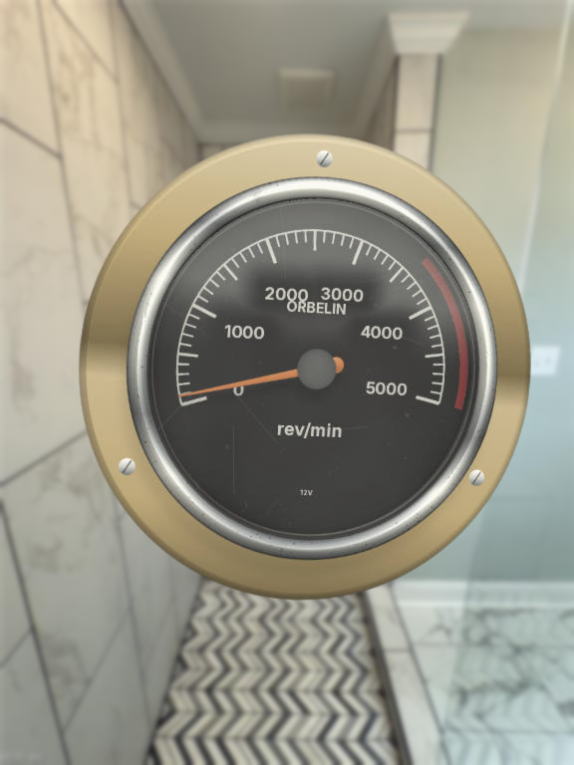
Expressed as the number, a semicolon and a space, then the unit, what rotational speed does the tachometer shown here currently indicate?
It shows 100; rpm
